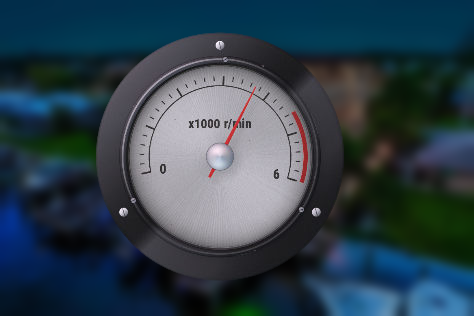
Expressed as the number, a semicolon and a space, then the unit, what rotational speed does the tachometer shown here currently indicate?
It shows 3700; rpm
